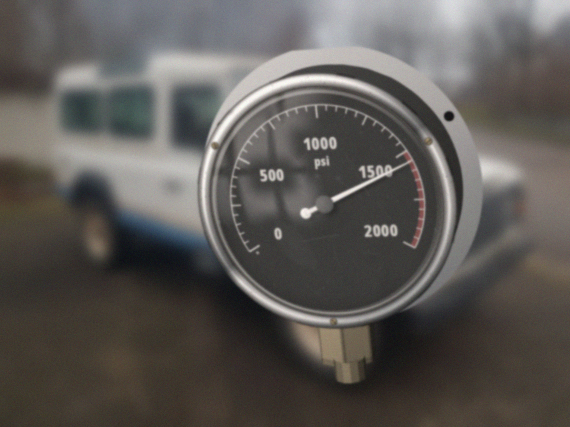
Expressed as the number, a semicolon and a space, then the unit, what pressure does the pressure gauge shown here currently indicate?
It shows 1550; psi
